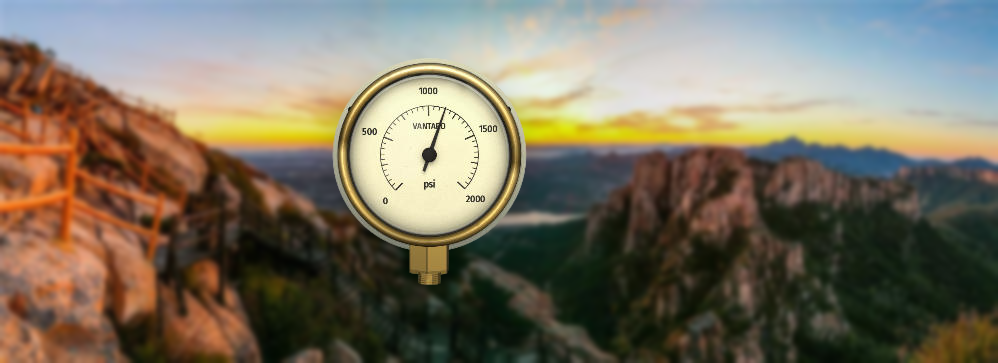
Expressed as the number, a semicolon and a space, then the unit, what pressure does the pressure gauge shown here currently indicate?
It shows 1150; psi
